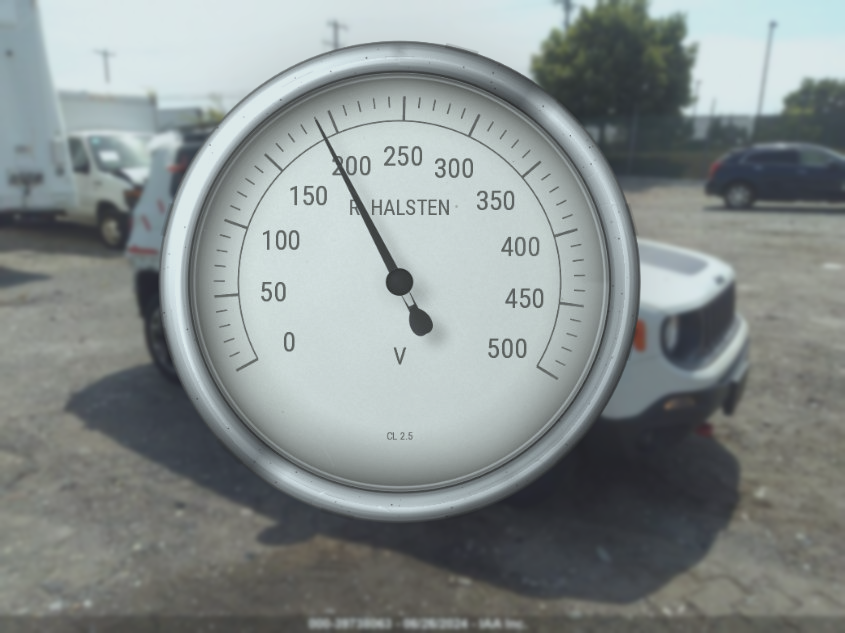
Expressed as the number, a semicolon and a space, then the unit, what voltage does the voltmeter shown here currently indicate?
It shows 190; V
